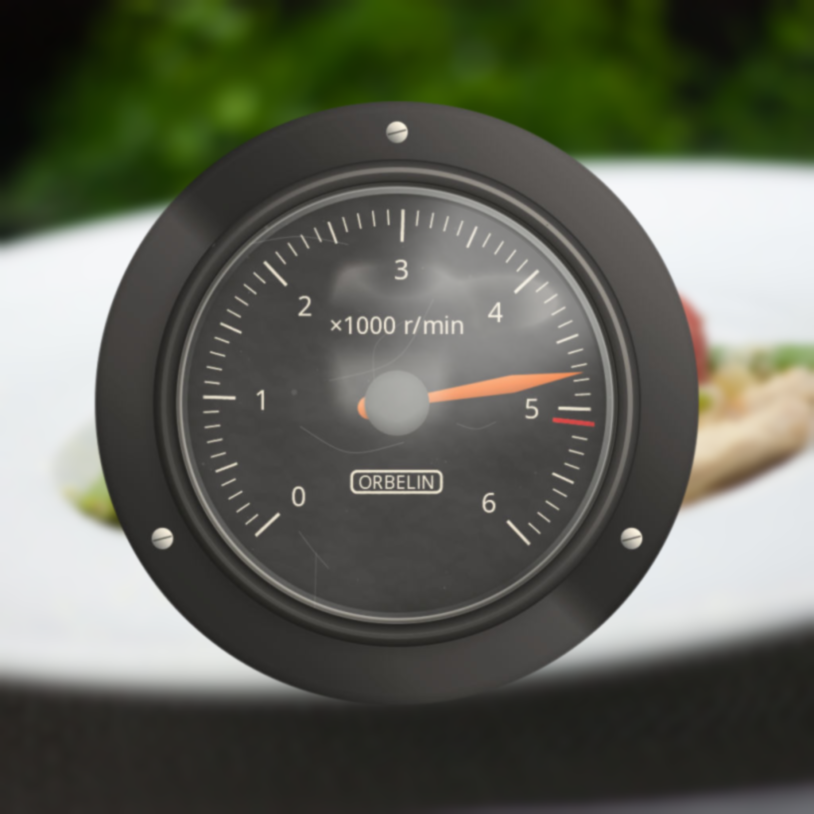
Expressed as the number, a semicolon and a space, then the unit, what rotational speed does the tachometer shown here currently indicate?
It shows 4750; rpm
